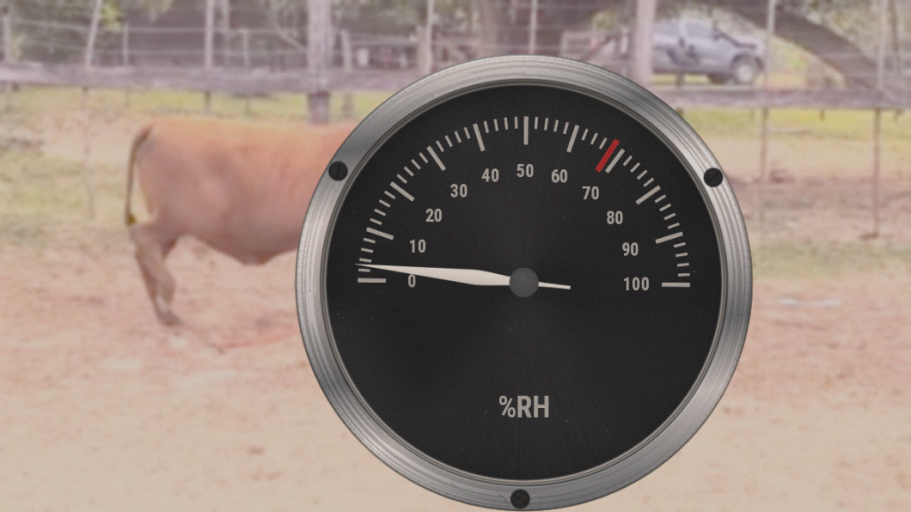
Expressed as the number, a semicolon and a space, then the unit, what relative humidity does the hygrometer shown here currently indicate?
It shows 3; %
